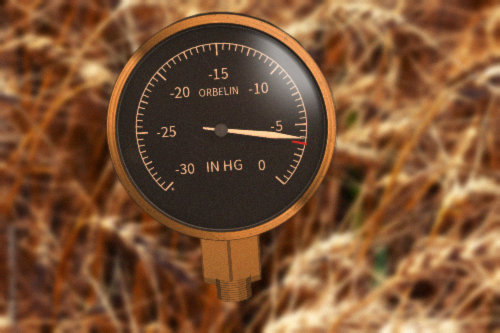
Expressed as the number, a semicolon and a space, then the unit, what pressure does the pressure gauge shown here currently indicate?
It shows -4; inHg
